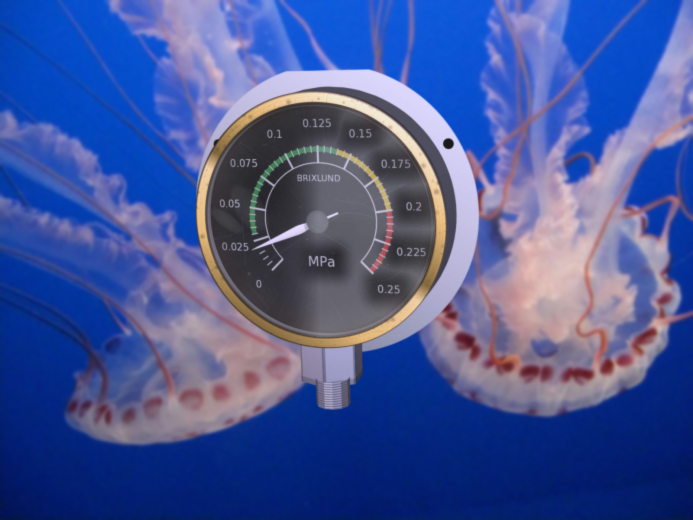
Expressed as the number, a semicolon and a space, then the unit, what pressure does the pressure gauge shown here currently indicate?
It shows 0.02; MPa
